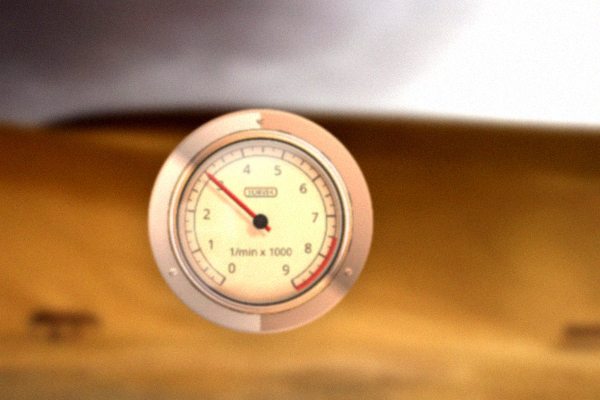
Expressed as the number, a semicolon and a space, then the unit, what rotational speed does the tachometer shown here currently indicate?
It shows 3000; rpm
